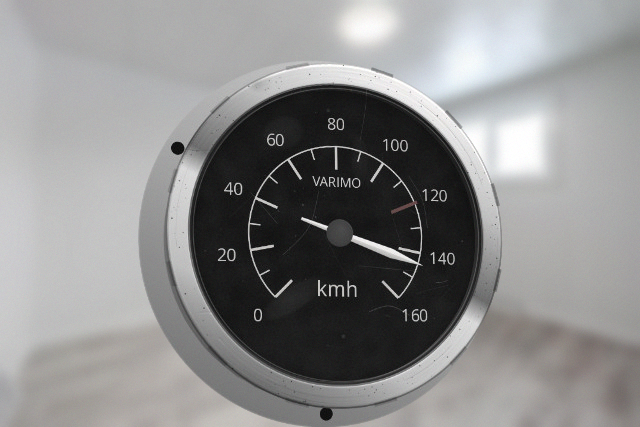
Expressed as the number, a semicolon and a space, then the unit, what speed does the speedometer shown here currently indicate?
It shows 145; km/h
